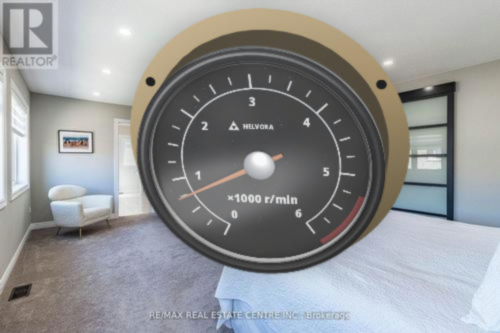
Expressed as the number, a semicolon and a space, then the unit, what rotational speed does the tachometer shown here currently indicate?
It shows 750; rpm
